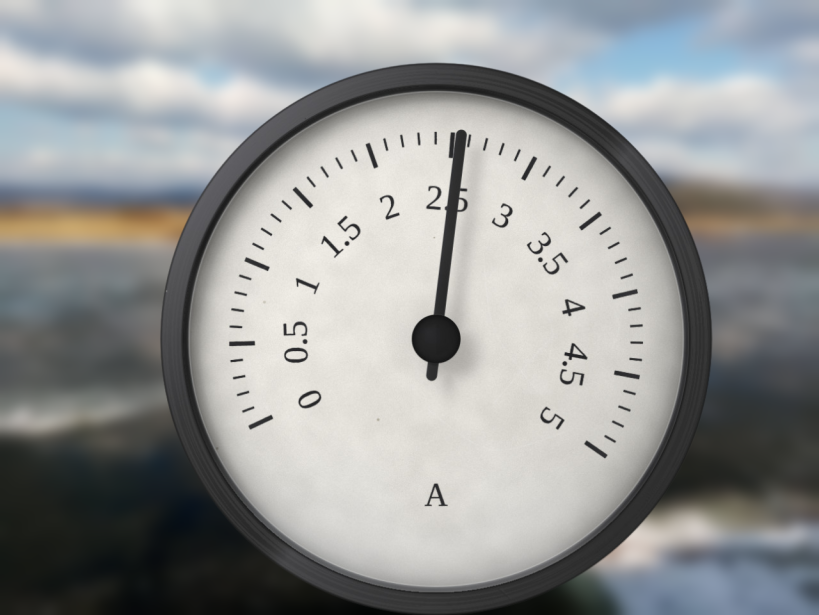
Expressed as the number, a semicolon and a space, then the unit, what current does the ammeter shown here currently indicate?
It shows 2.55; A
